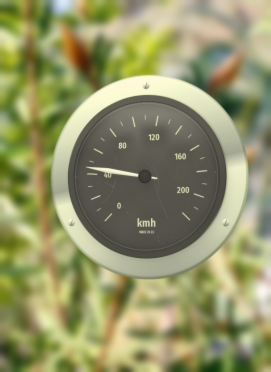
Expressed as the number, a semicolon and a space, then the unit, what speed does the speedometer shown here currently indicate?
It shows 45; km/h
